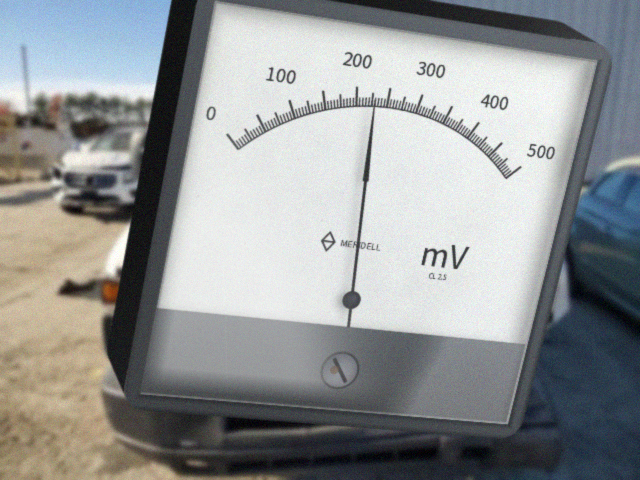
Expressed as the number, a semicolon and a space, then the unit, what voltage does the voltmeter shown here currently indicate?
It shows 225; mV
